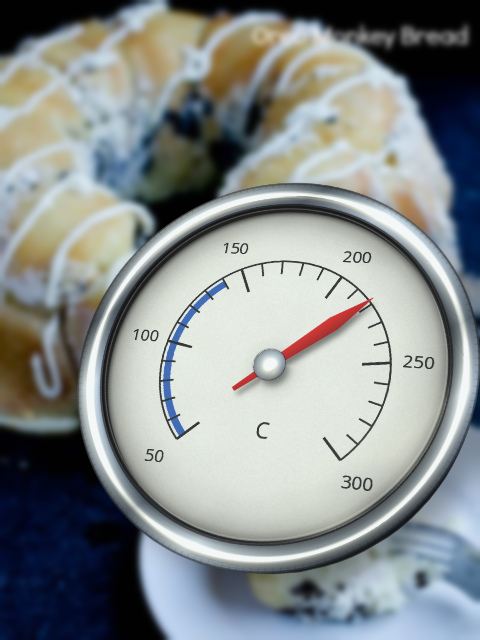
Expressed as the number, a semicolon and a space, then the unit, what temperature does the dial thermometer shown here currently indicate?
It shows 220; °C
